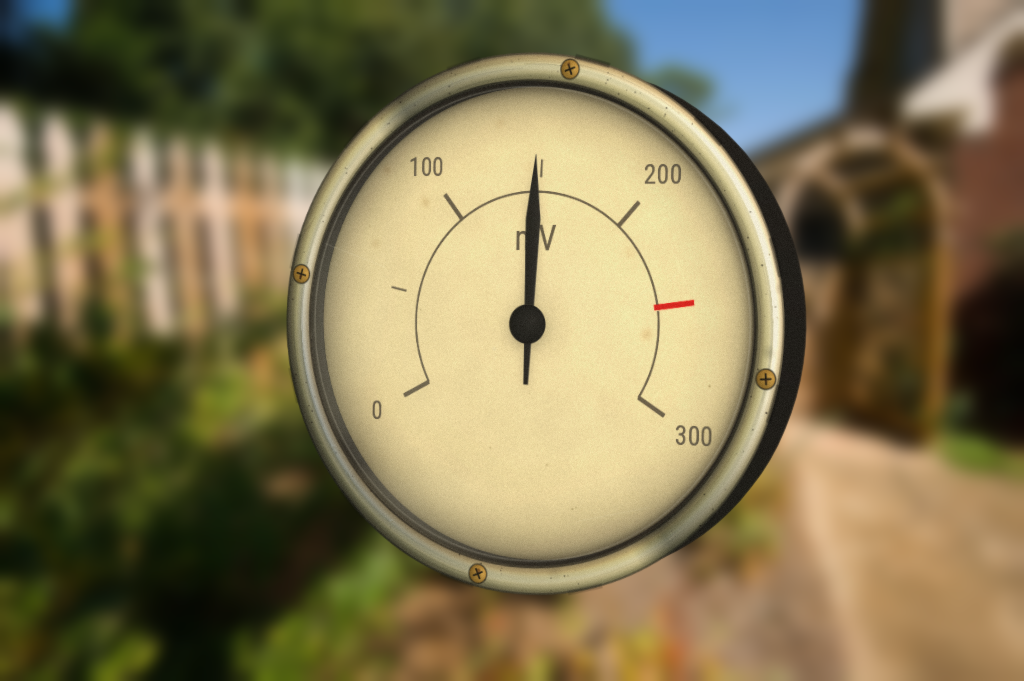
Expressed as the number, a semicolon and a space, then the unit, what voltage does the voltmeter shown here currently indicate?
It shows 150; mV
